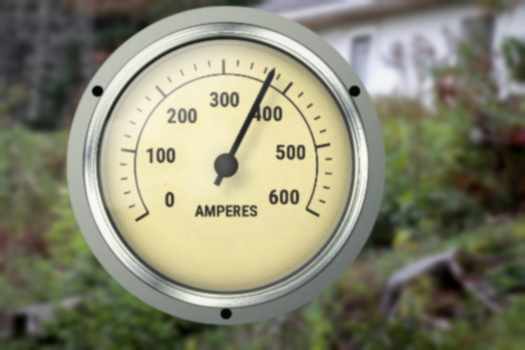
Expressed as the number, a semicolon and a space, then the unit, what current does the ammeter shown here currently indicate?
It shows 370; A
